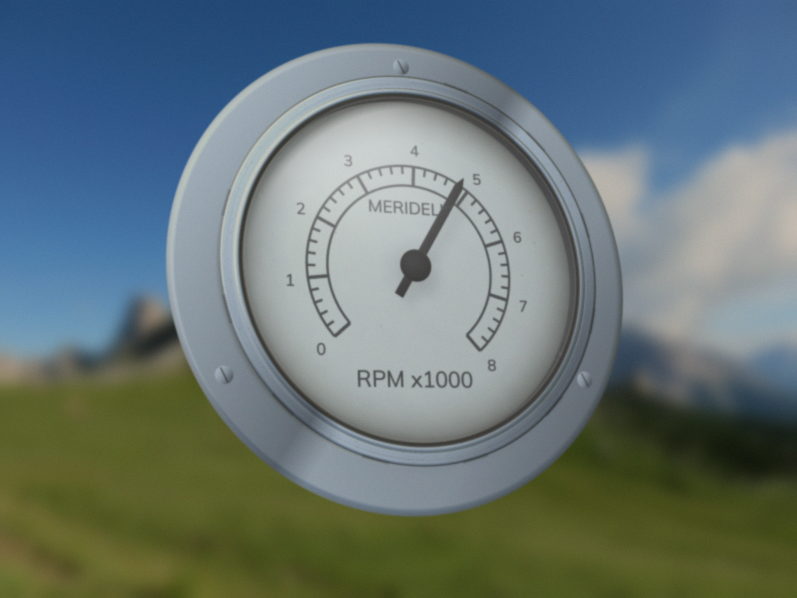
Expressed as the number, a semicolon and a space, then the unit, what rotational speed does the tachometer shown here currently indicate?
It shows 4800; rpm
